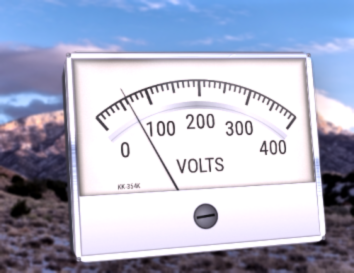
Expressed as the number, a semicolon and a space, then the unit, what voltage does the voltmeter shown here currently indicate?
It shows 60; V
